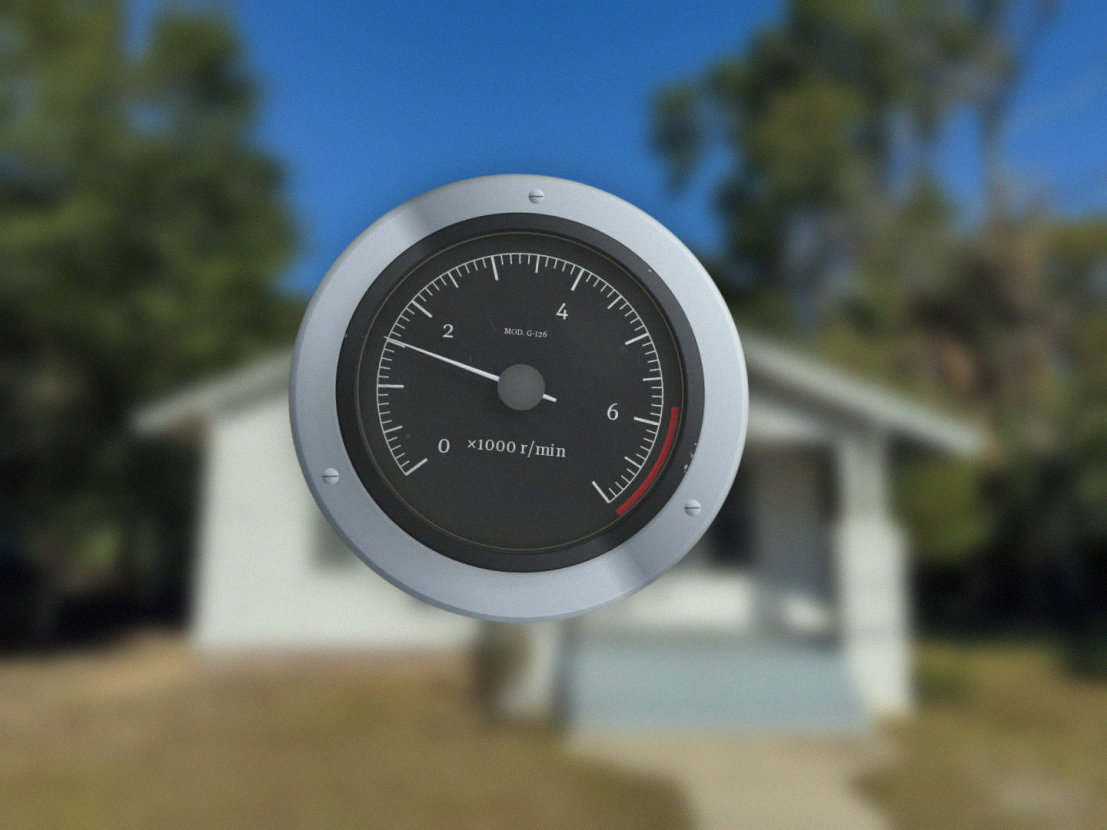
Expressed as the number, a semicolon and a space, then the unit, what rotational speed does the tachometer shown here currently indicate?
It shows 1500; rpm
